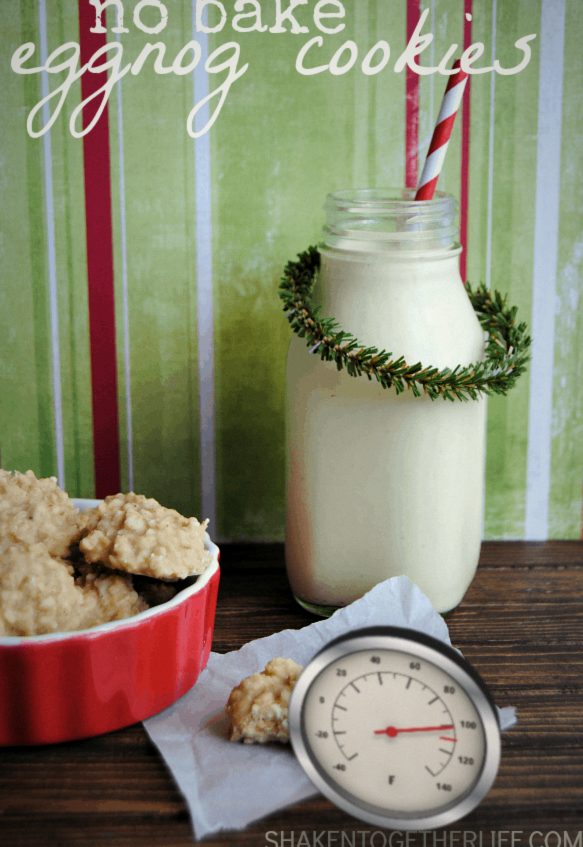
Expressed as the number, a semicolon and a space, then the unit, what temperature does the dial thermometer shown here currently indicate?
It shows 100; °F
